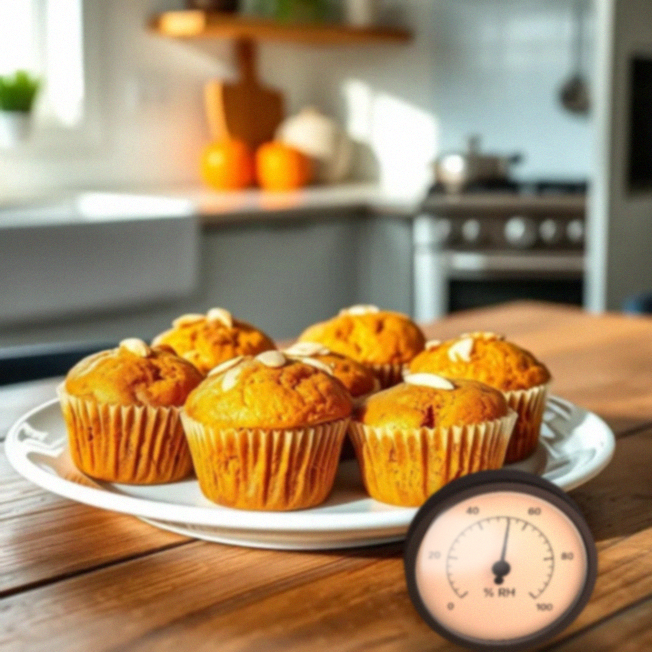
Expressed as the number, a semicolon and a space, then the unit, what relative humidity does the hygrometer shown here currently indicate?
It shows 52; %
